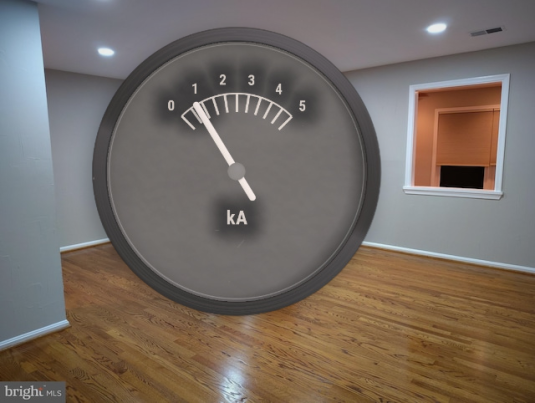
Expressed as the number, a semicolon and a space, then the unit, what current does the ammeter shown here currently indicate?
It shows 0.75; kA
